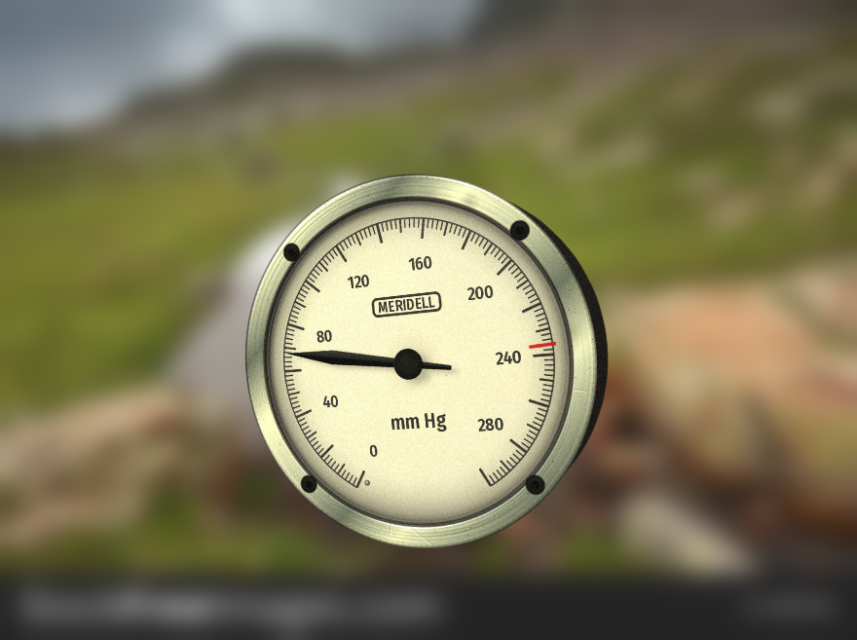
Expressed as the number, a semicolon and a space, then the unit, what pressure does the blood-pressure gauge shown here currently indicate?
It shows 68; mmHg
